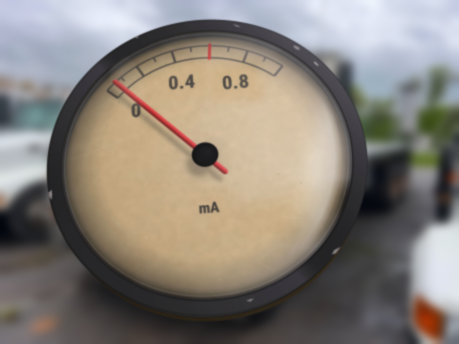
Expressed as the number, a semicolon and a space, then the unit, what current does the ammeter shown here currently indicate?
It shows 0.05; mA
